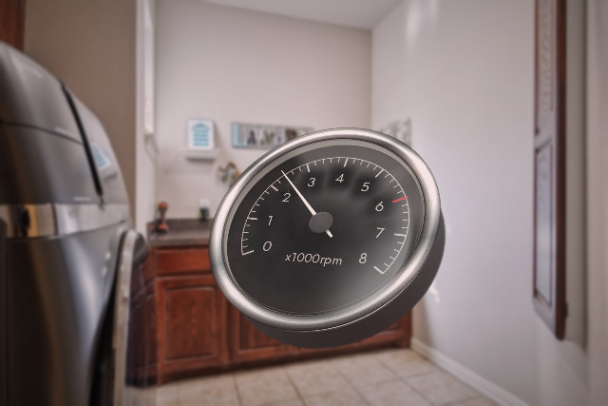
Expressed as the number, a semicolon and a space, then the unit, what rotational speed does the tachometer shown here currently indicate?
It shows 2400; rpm
